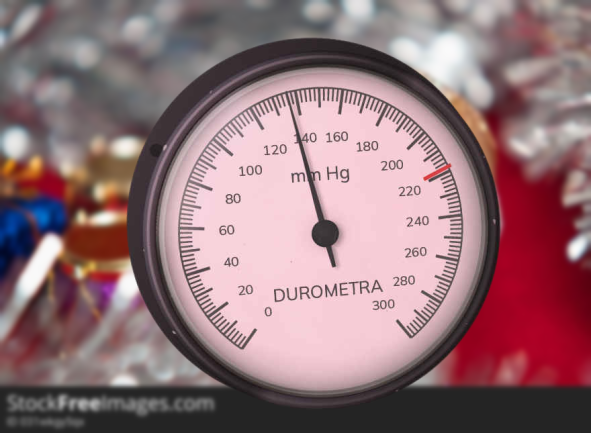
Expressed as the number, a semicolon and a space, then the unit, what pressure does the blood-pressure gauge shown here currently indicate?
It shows 136; mmHg
